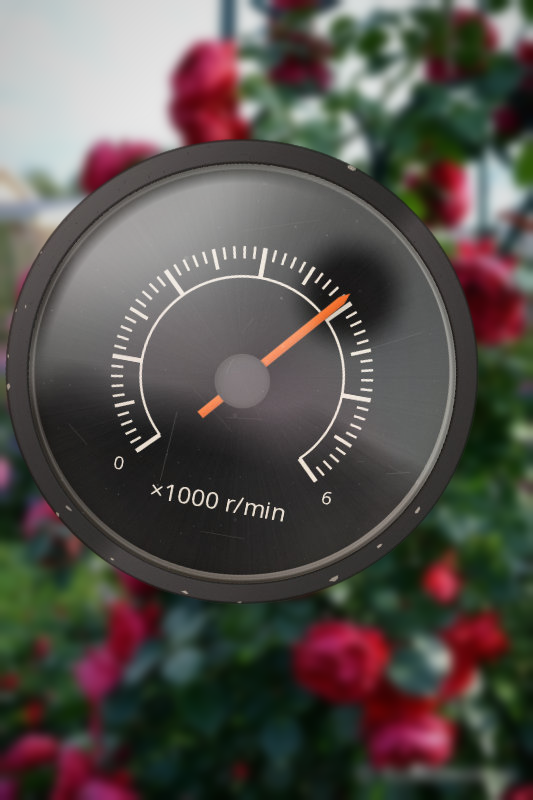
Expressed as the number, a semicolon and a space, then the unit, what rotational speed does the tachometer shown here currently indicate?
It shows 3900; rpm
